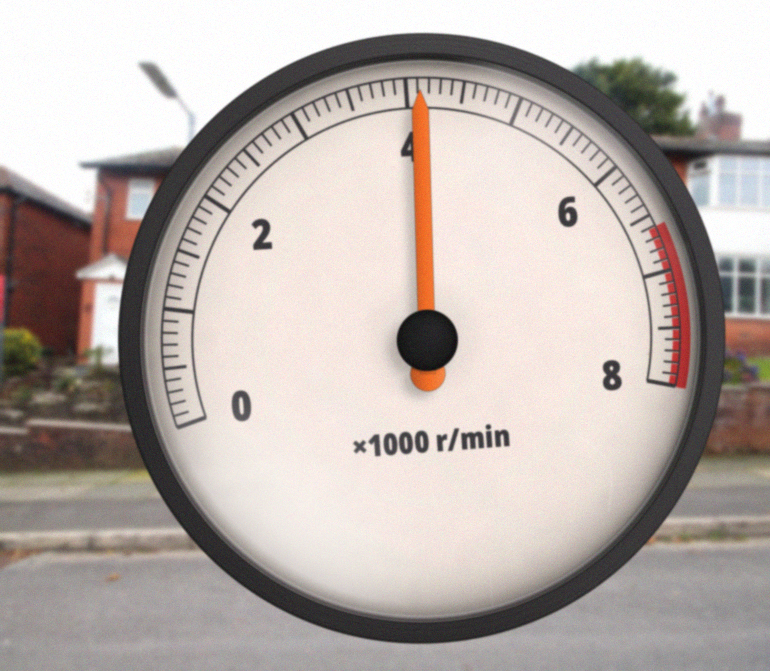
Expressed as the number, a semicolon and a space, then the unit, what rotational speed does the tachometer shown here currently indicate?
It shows 4100; rpm
